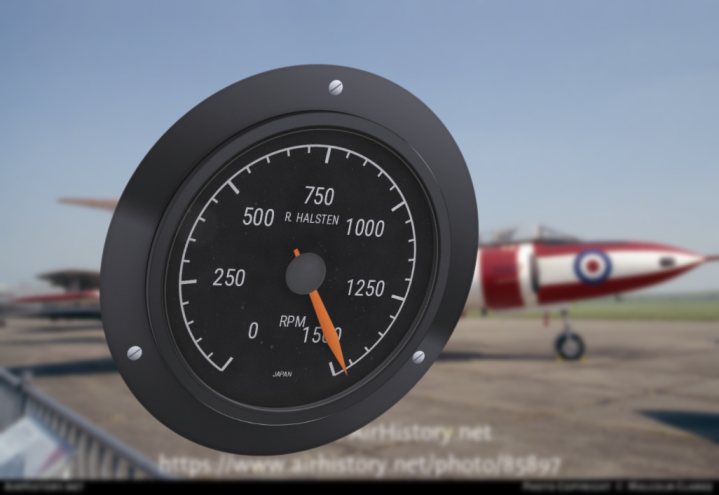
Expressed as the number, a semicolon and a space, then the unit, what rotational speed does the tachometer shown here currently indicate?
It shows 1475; rpm
